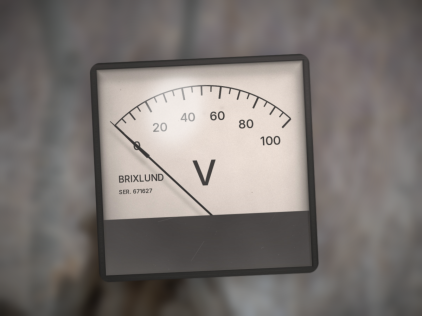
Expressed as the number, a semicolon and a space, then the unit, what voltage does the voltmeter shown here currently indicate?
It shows 0; V
